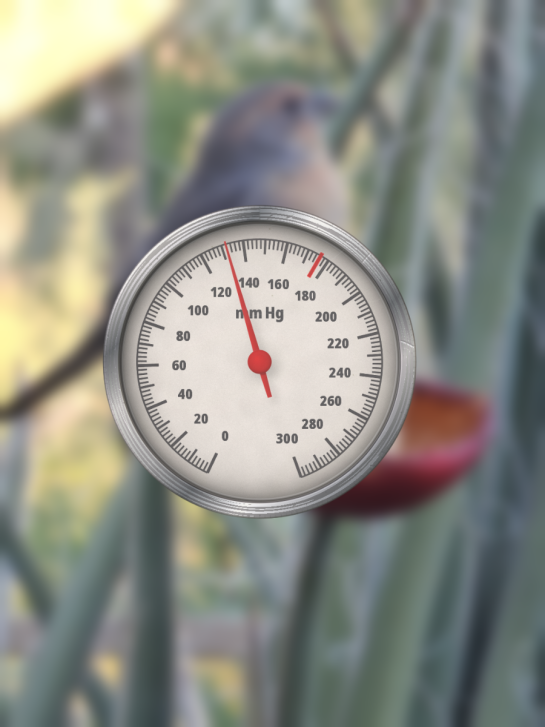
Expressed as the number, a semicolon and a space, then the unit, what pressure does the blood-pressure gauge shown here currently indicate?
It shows 132; mmHg
